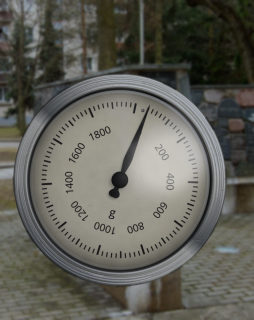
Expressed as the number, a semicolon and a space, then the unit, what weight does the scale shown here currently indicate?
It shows 0; g
